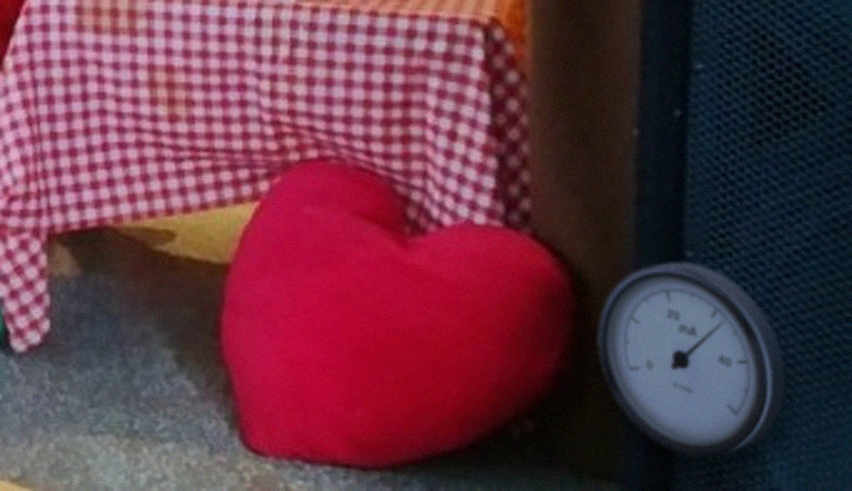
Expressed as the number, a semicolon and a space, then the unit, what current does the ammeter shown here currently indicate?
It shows 32.5; mA
